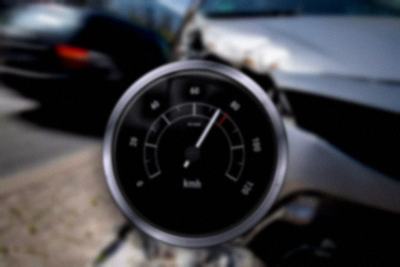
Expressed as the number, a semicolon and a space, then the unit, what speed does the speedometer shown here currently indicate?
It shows 75; km/h
